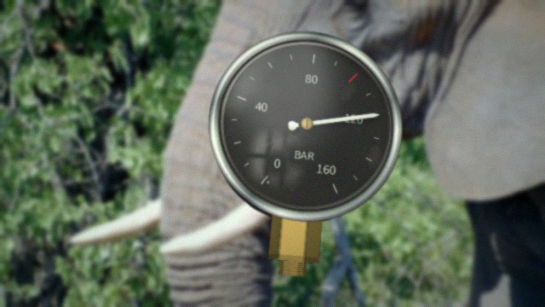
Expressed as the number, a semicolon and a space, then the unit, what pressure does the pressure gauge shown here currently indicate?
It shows 120; bar
